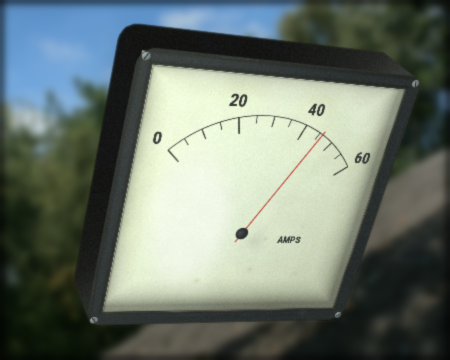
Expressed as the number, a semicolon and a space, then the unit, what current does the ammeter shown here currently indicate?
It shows 45; A
